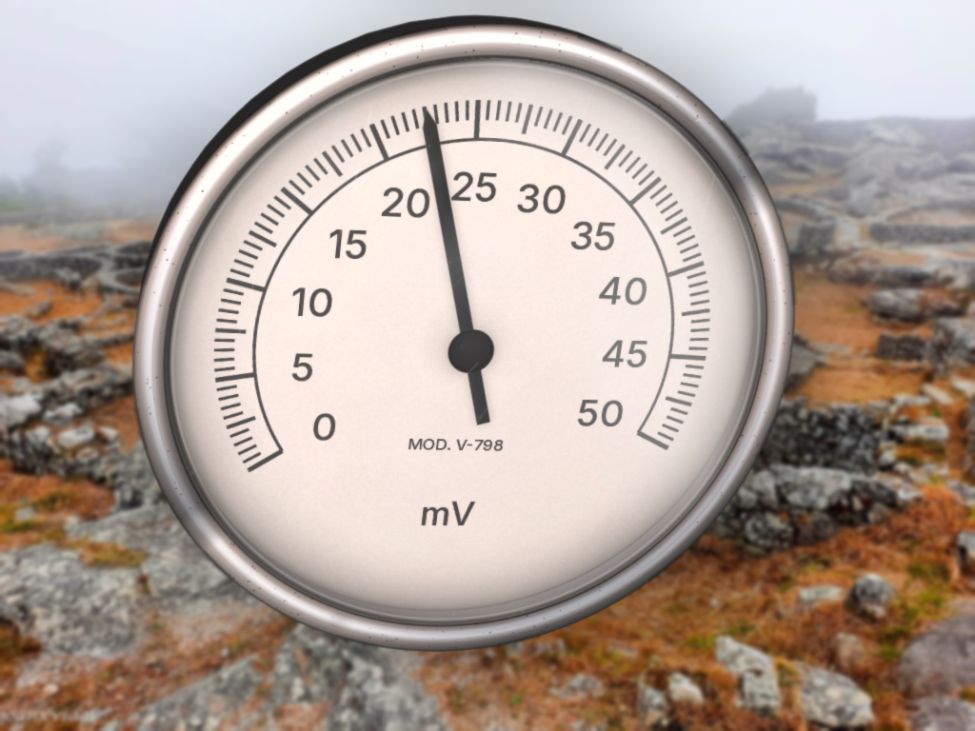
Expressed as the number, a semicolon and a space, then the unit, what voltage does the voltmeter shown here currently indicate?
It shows 22.5; mV
